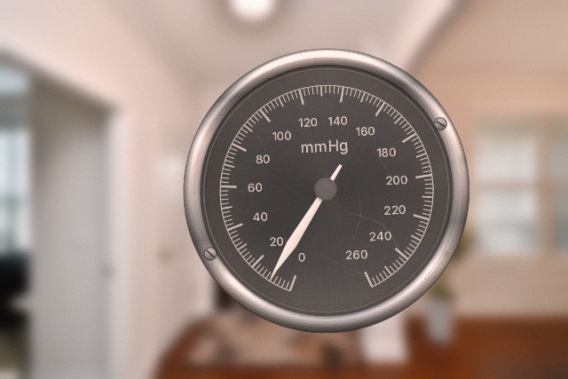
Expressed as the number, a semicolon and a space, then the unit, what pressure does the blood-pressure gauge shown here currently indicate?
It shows 10; mmHg
